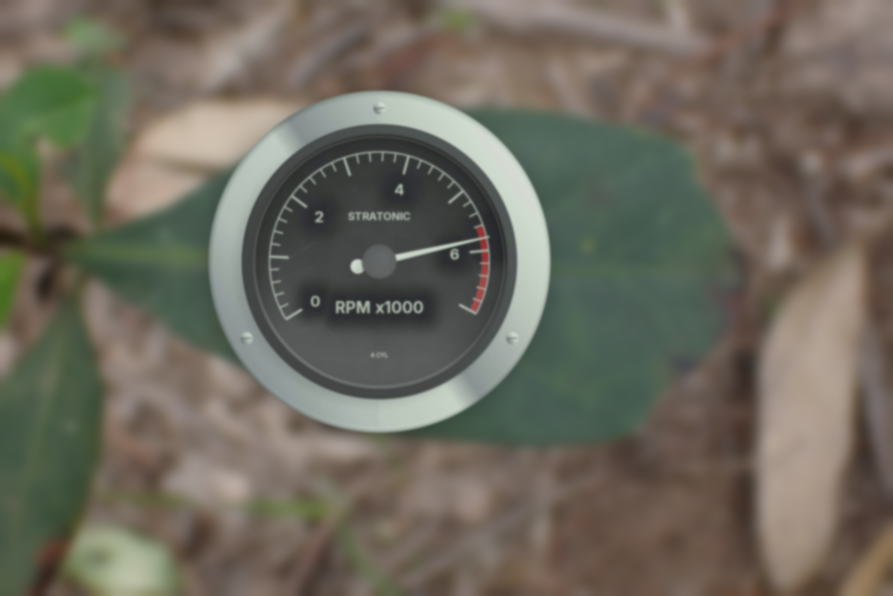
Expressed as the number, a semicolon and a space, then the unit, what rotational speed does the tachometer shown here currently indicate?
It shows 5800; rpm
